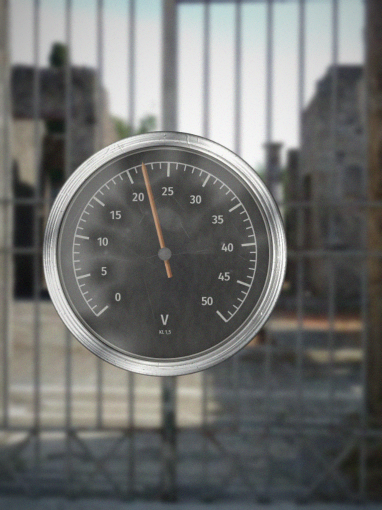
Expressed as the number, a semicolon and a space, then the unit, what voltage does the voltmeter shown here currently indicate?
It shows 22; V
